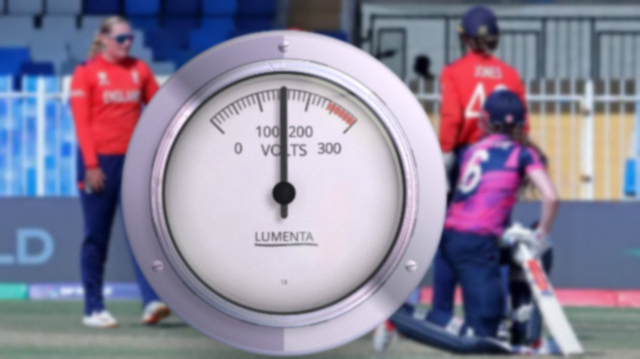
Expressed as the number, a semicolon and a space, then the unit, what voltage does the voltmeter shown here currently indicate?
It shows 150; V
